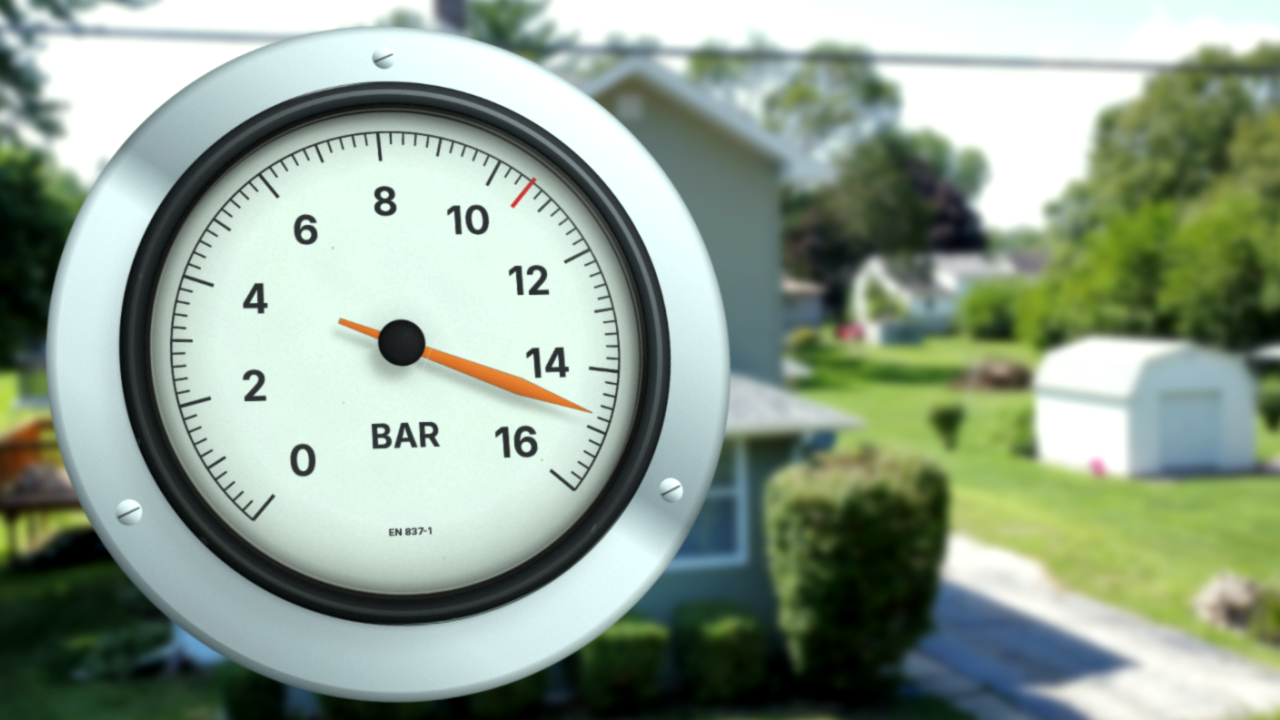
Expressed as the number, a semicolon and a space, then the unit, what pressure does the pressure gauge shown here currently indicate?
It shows 14.8; bar
